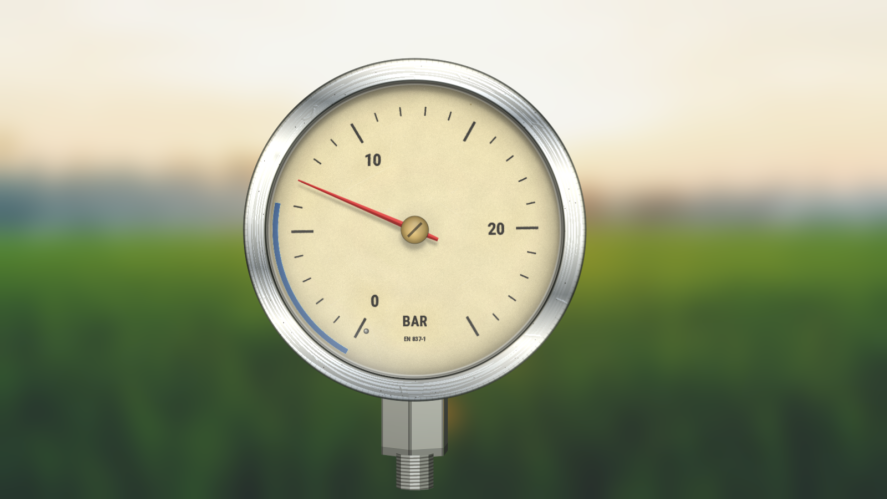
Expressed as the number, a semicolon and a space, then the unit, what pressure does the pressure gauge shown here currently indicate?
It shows 7; bar
